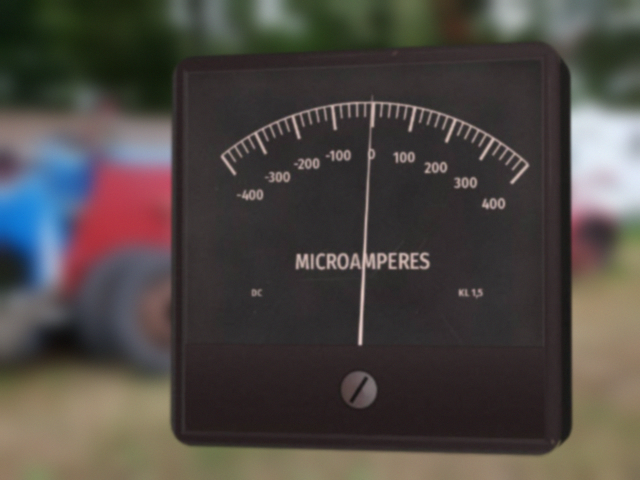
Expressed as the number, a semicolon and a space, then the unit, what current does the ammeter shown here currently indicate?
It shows 0; µA
